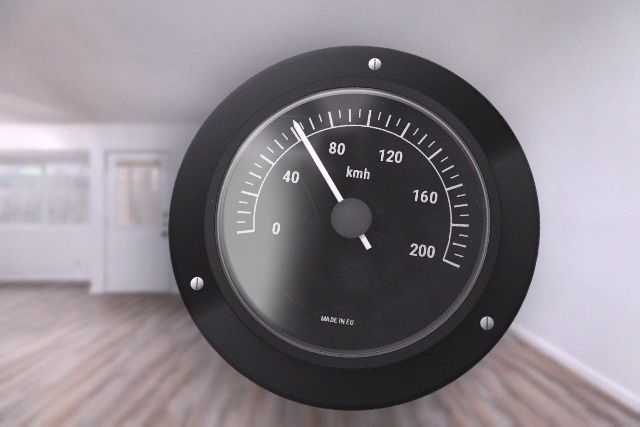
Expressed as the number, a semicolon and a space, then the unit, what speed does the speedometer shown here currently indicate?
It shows 62.5; km/h
